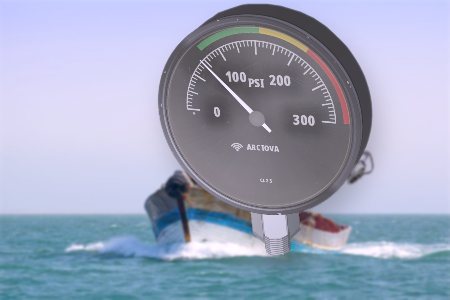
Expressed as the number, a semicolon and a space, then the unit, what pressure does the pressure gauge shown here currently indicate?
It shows 75; psi
